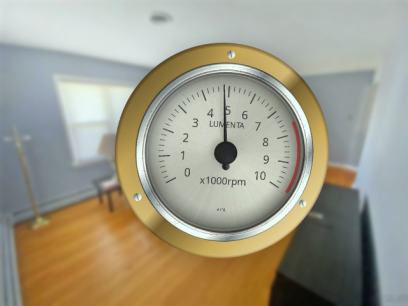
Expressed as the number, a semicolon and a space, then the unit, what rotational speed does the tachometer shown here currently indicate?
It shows 4800; rpm
